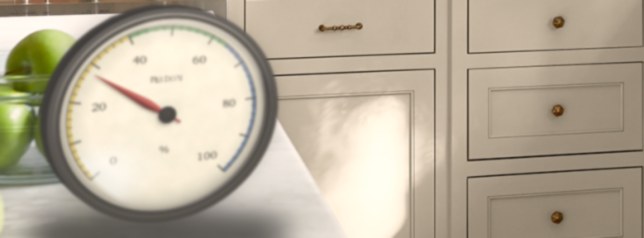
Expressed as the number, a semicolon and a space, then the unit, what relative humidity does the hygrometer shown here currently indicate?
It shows 28; %
